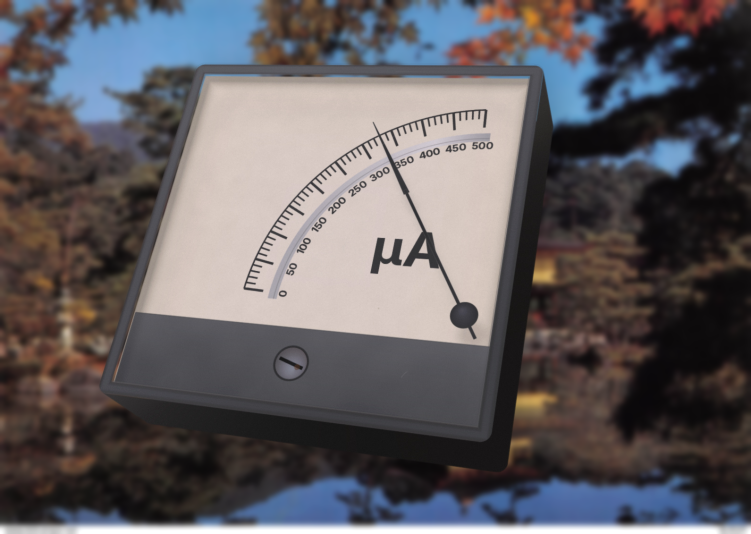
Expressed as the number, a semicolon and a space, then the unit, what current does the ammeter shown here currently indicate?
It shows 330; µA
